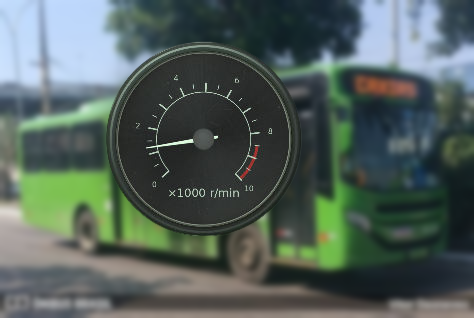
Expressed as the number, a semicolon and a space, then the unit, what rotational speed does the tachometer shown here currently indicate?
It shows 1250; rpm
